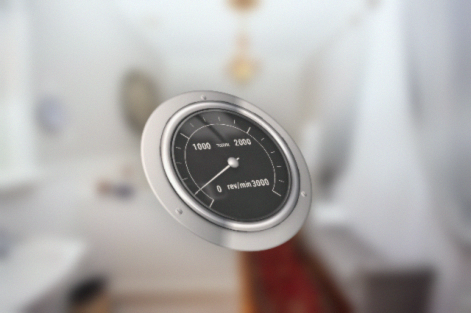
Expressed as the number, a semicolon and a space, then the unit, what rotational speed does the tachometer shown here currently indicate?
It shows 200; rpm
